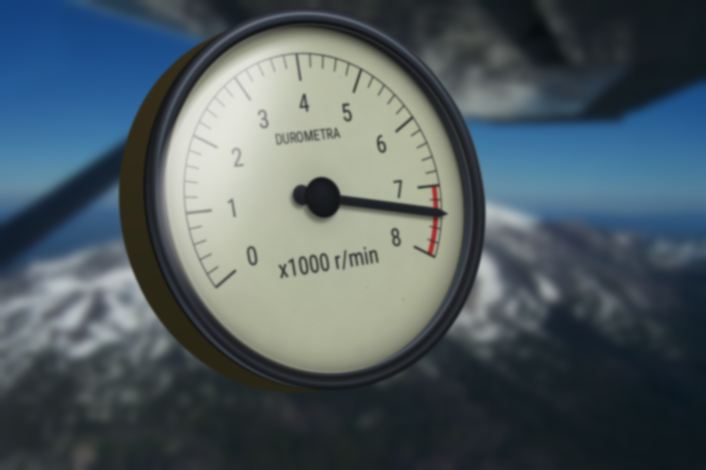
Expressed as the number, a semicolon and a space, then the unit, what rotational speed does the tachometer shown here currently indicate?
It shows 7400; rpm
